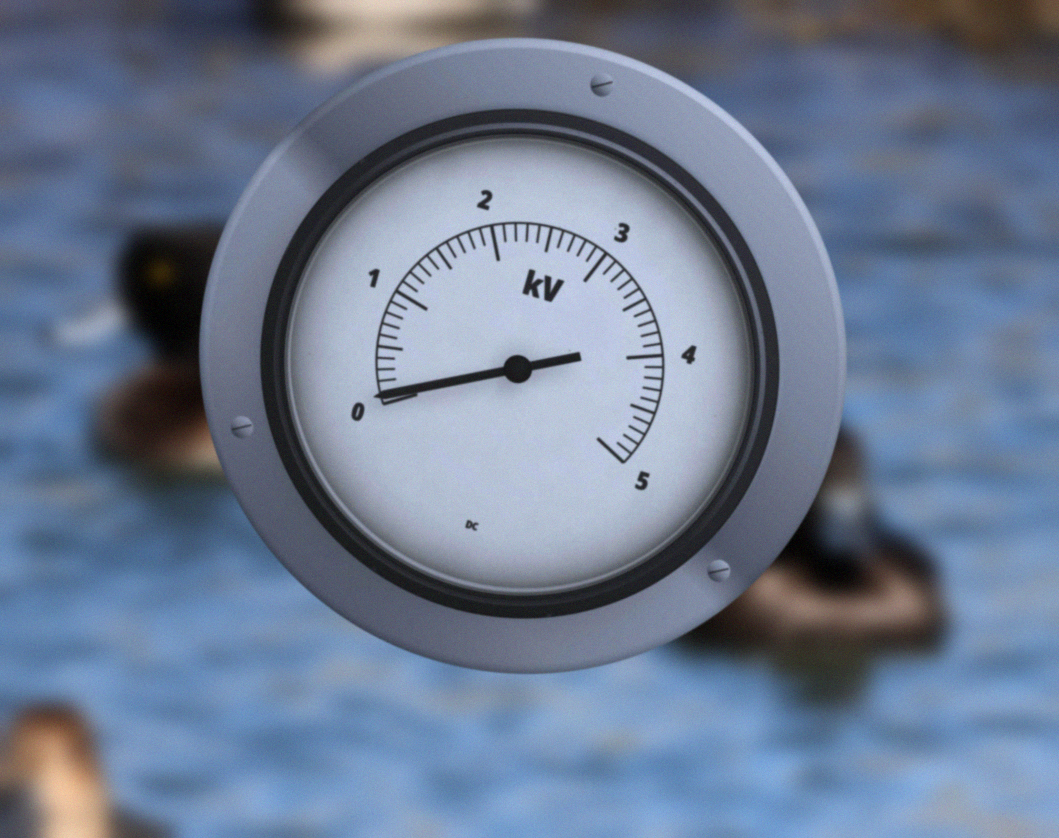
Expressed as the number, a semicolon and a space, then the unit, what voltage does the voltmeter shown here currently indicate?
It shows 0.1; kV
